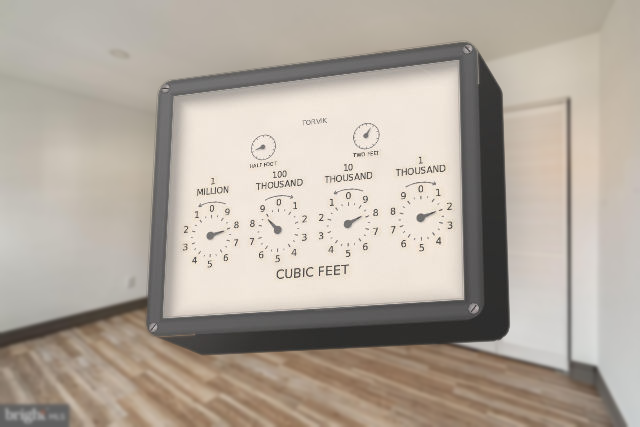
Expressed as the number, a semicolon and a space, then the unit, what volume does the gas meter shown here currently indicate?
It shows 788200; ft³
